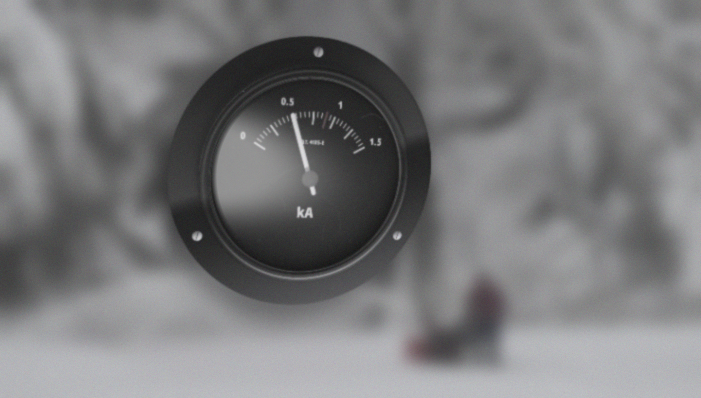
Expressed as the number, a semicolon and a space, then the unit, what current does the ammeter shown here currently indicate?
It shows 0.5; kA
